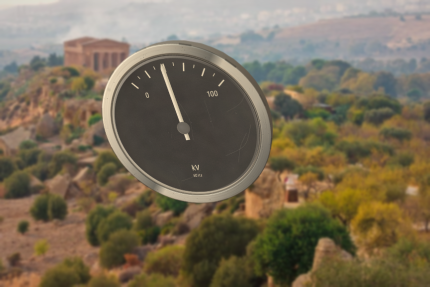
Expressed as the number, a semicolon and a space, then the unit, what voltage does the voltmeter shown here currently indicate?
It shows 40; kV
